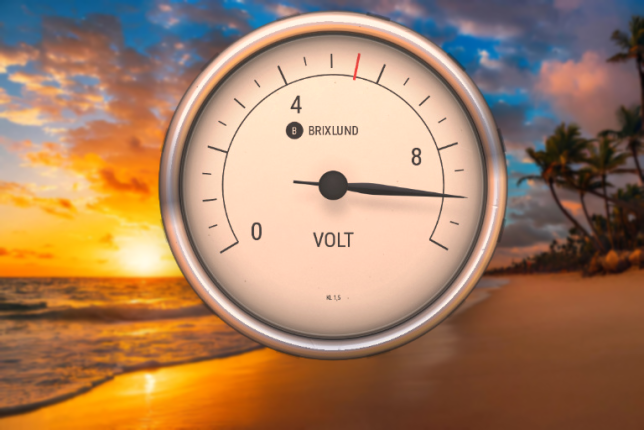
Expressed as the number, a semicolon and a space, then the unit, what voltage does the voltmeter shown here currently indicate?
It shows 9; V
